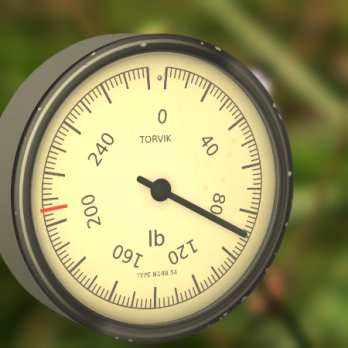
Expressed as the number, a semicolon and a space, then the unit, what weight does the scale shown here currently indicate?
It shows 90; lb
